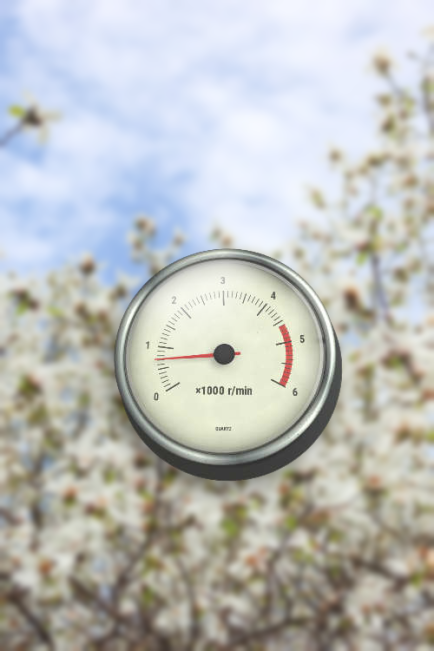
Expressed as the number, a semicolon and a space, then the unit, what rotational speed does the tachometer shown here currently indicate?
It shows 700; rpm
